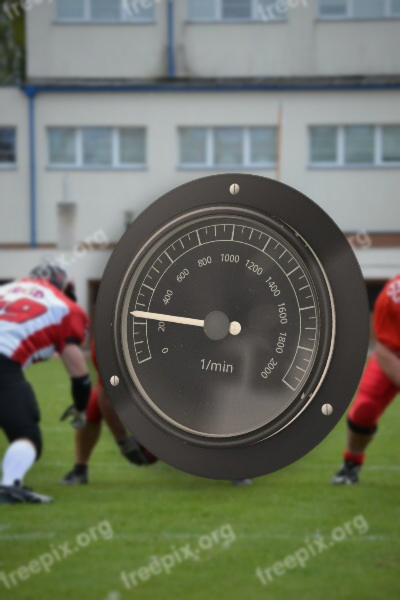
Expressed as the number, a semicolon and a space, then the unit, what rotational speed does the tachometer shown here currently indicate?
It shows 250; rpm
